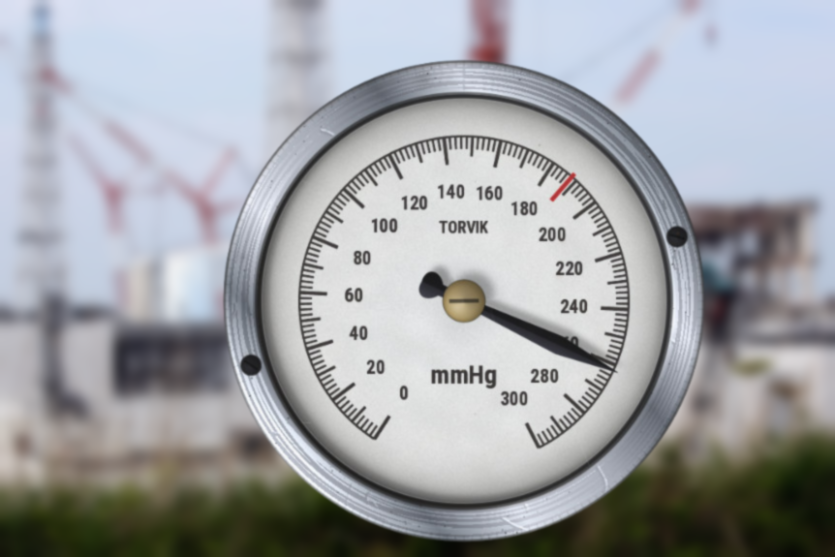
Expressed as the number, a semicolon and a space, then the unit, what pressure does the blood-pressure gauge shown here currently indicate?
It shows 262; mmHg
